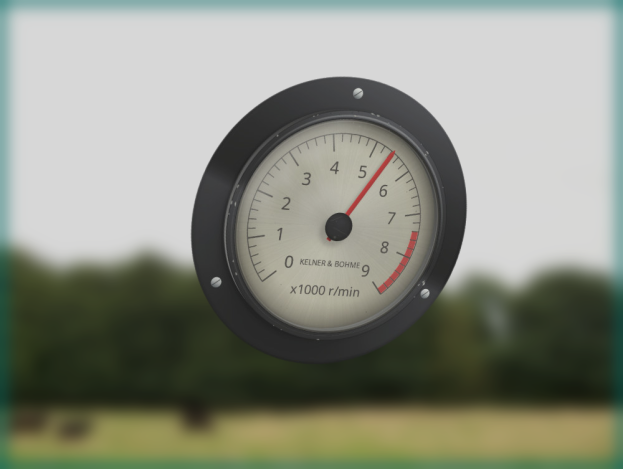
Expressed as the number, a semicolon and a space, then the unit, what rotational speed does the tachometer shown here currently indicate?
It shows 5400; rpm
